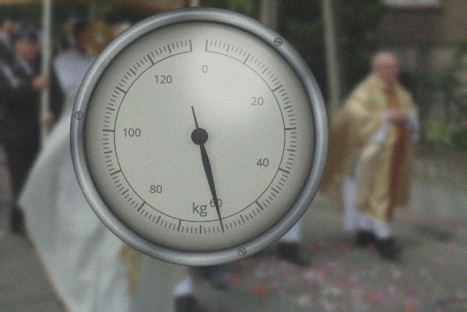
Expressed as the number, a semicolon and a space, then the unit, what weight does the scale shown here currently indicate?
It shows 60; kg
